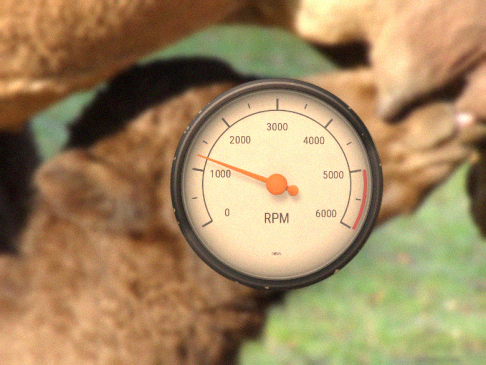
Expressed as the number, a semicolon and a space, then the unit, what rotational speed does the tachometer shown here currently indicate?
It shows 1250; rpm
